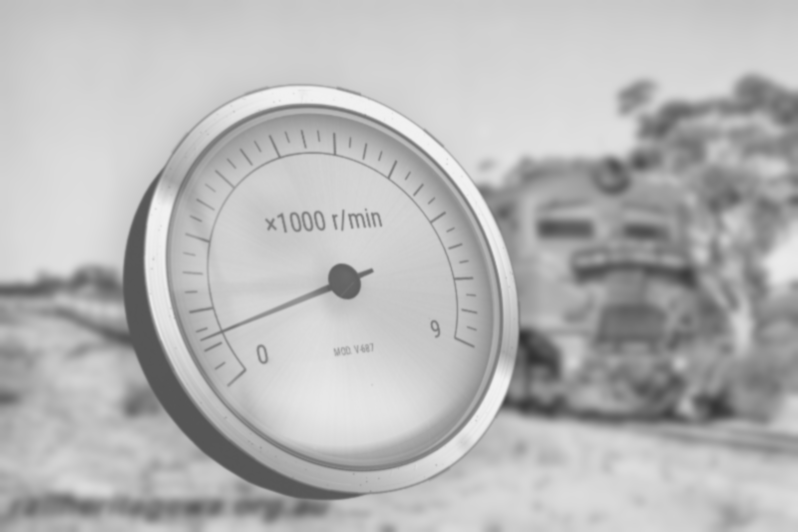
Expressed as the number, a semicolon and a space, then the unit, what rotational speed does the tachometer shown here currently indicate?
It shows 625; rpm
